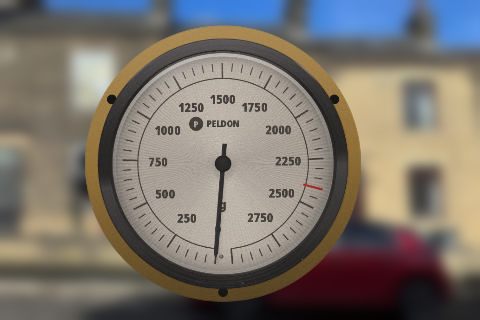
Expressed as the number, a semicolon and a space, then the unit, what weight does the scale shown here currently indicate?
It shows 0; g
